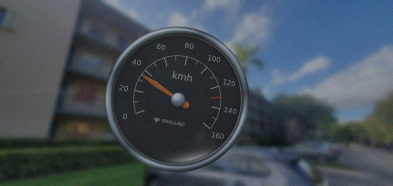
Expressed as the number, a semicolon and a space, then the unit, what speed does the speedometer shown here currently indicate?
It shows 35; km/h
